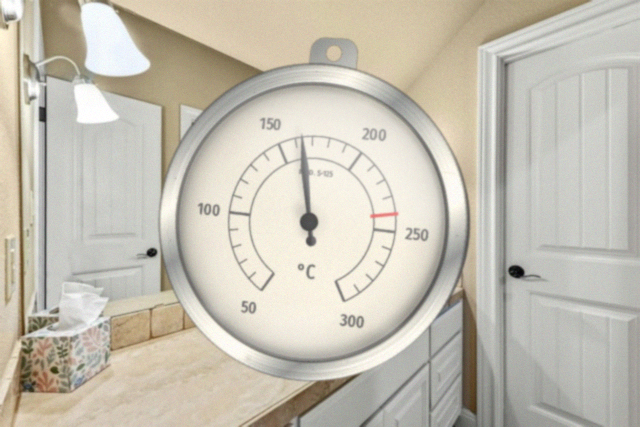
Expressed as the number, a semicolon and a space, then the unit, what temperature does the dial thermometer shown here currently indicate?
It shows 165; °C
